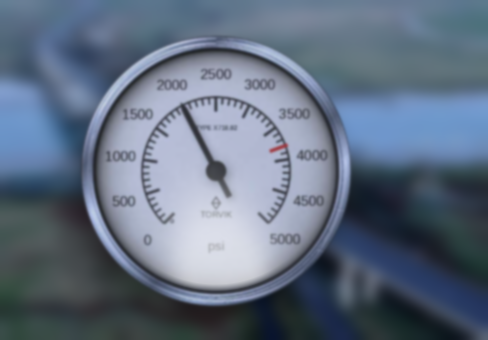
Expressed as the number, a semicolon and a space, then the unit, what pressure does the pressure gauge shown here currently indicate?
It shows 2000; psi
